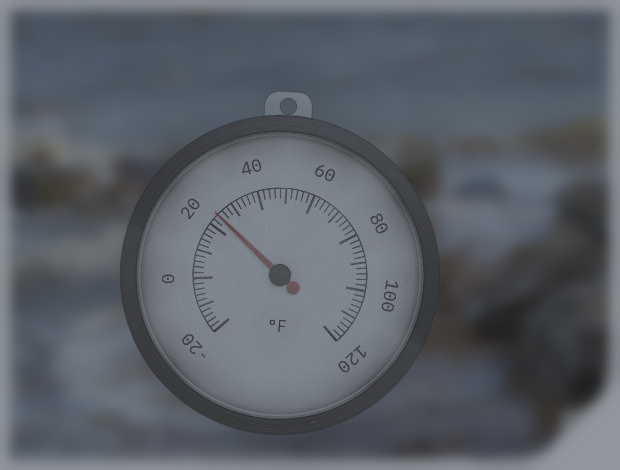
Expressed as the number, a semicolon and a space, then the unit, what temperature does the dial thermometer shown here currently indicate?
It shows 24; °F
